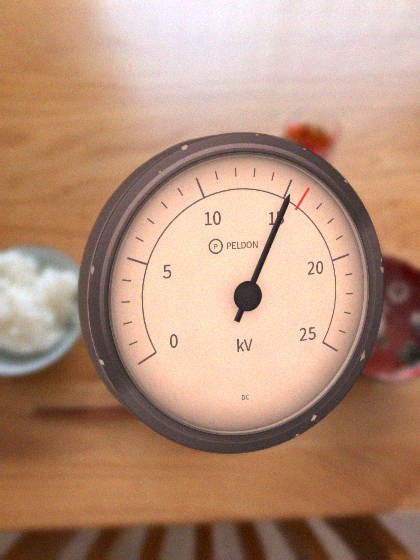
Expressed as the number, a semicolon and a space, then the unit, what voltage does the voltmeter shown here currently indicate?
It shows 15; kV
